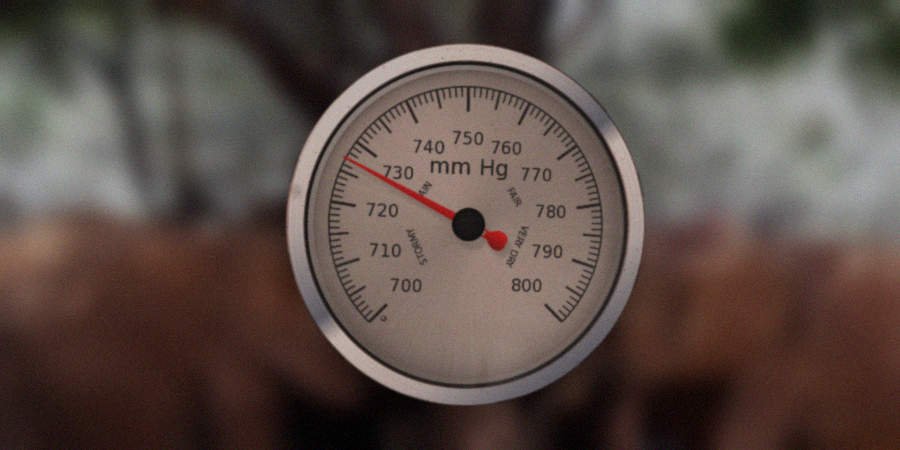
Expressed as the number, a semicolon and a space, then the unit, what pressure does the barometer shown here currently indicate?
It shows 727; mmHg
